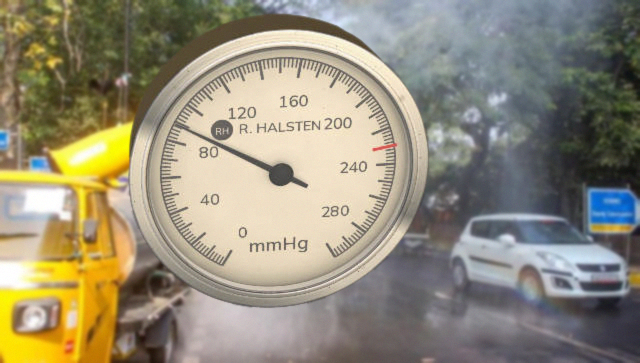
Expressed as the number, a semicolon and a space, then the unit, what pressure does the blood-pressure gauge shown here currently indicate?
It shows 90; mmHg
